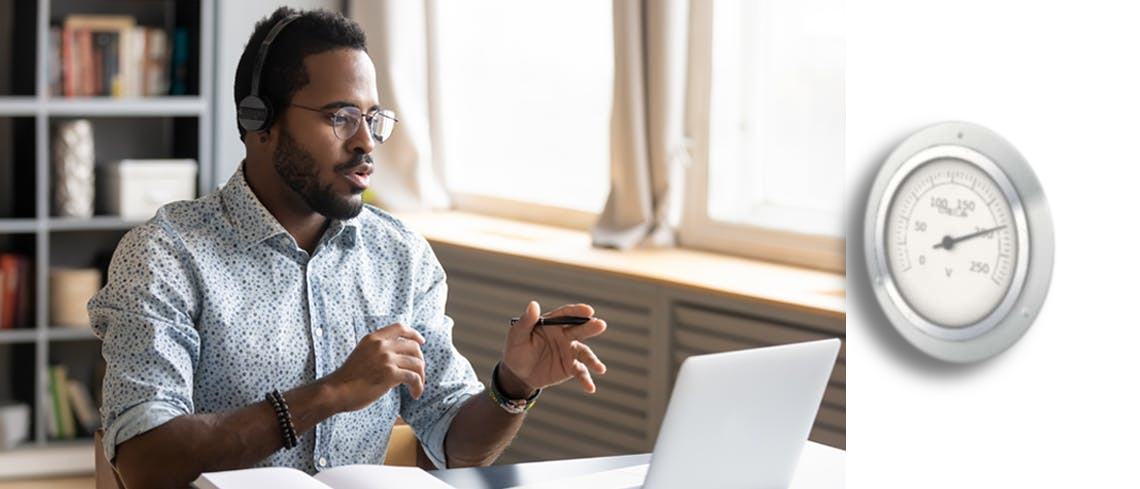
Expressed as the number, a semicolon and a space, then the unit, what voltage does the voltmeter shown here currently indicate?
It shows 200; V
